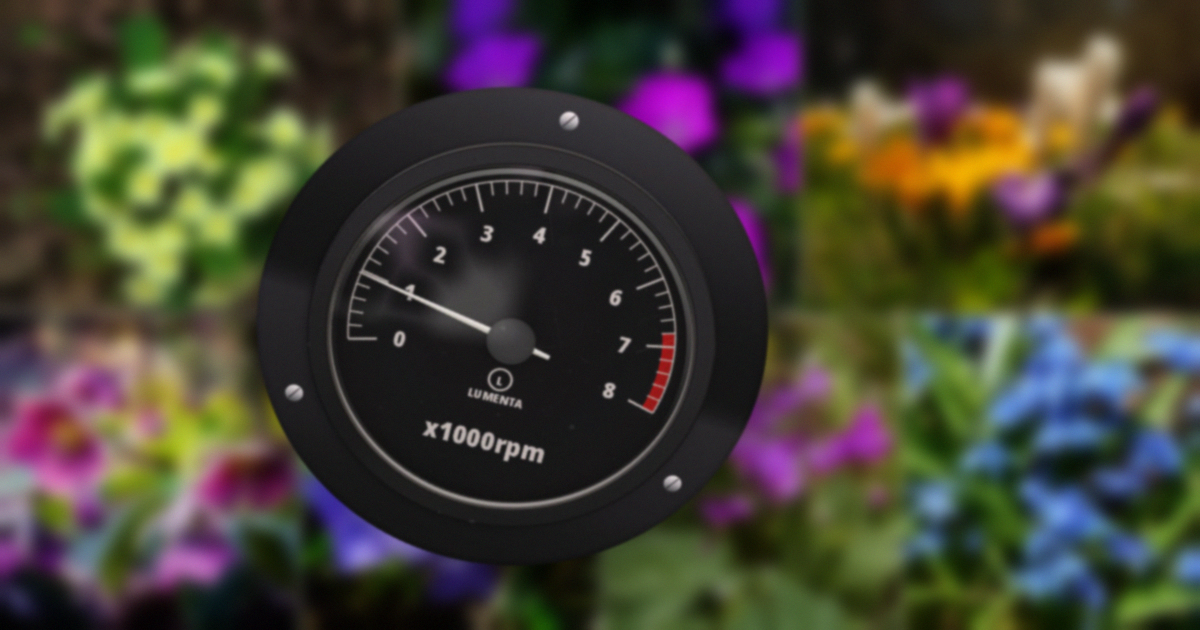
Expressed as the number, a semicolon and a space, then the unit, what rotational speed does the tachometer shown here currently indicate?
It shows 1000; rpm
